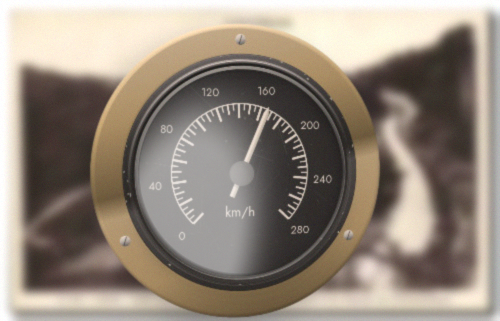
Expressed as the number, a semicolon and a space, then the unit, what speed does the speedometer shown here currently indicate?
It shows 165; km/h
